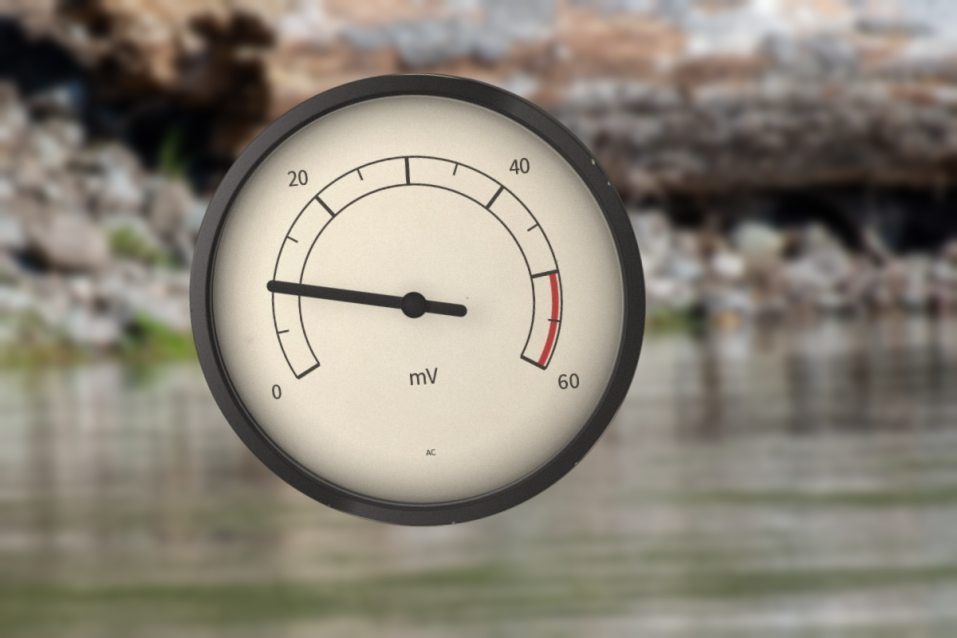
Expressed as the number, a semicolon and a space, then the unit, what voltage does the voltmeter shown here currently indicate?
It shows 10; mV
